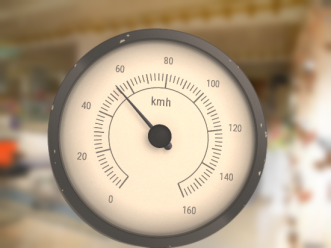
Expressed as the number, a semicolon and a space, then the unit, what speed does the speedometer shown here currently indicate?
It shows 54; km/h
